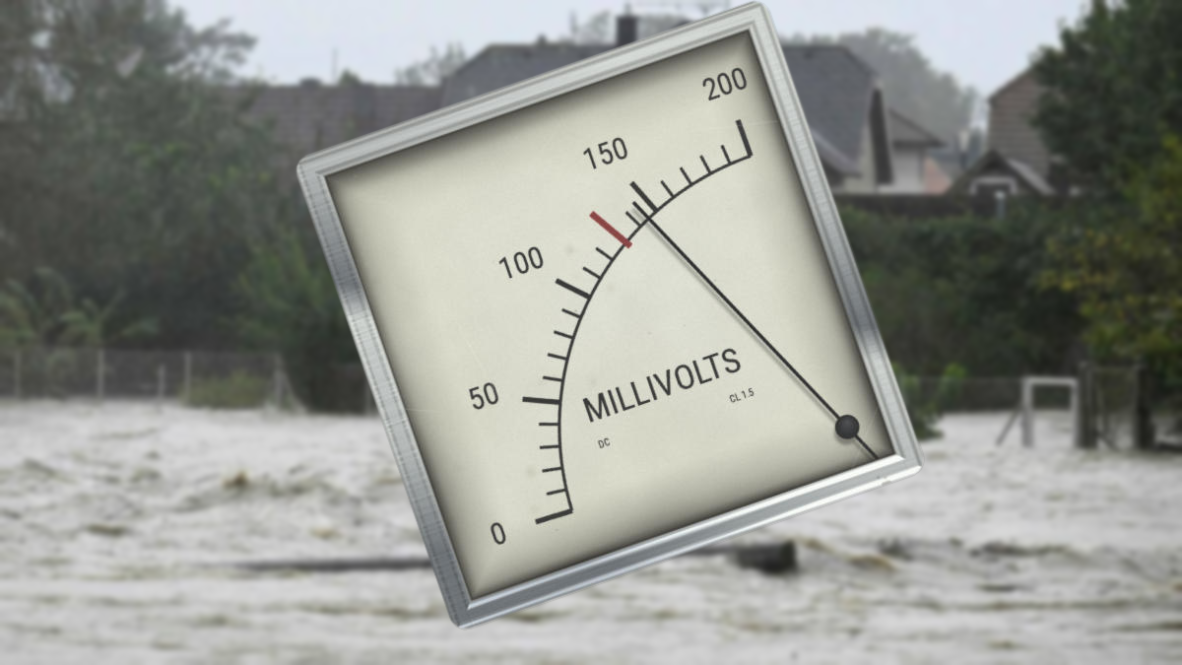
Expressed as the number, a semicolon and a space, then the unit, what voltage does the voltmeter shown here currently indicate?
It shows 145; mV
